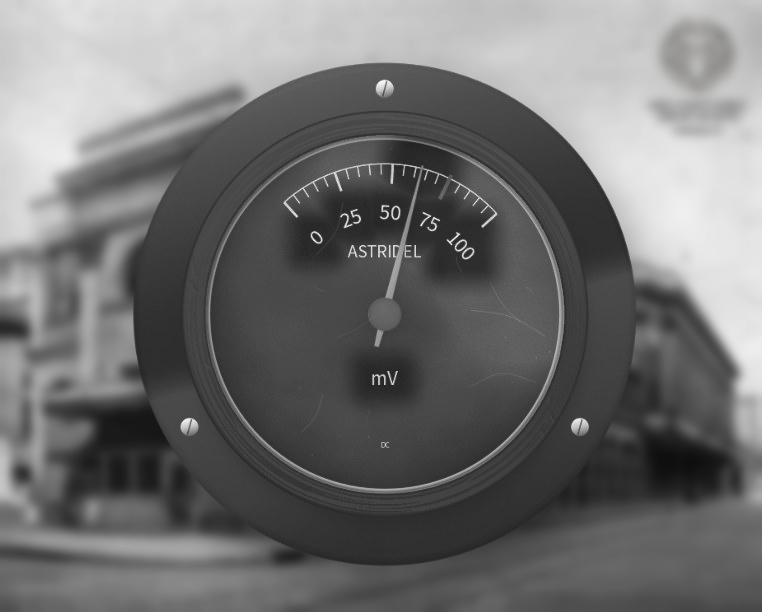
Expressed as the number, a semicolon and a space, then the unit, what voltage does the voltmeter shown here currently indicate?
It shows 62.5; mV
